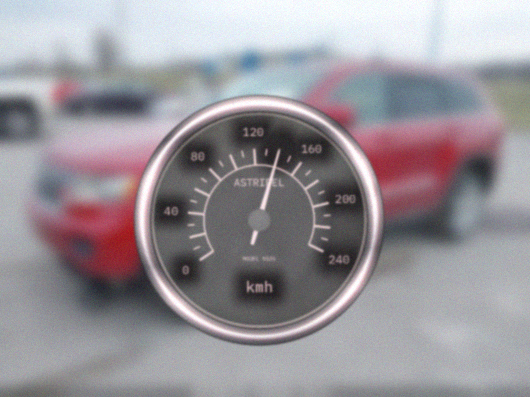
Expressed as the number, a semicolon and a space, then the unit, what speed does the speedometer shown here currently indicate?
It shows 140; km/h
